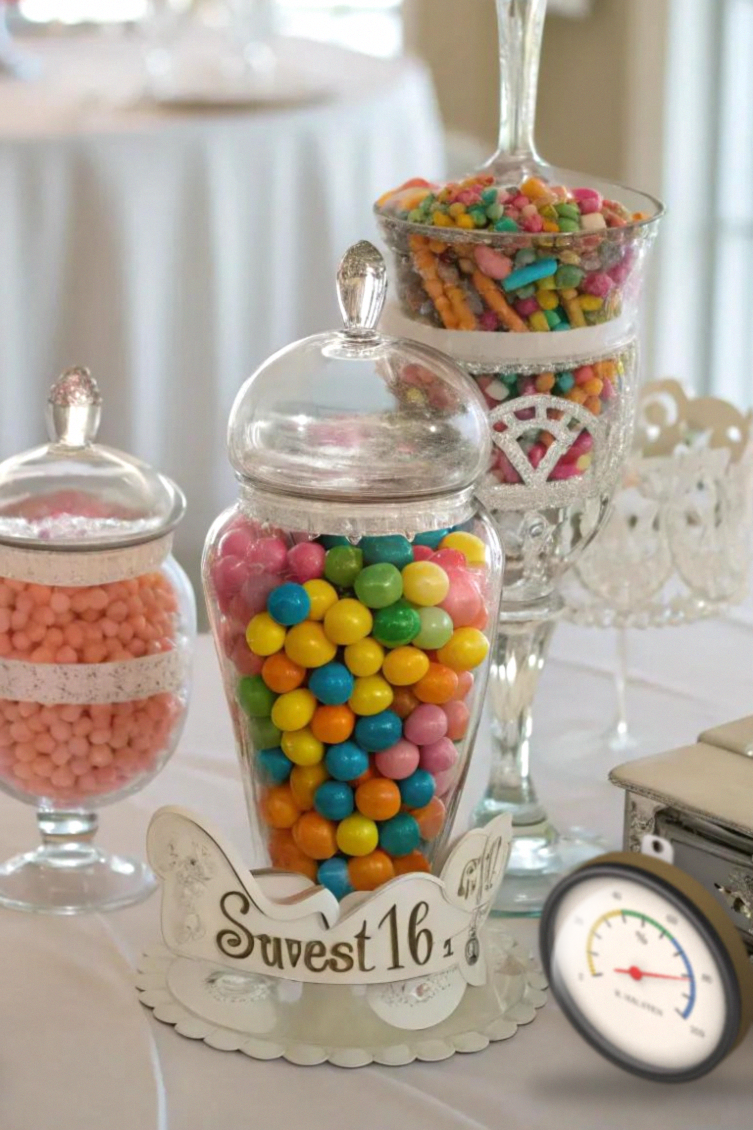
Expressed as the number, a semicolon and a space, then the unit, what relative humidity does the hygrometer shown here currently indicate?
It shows 80; %
